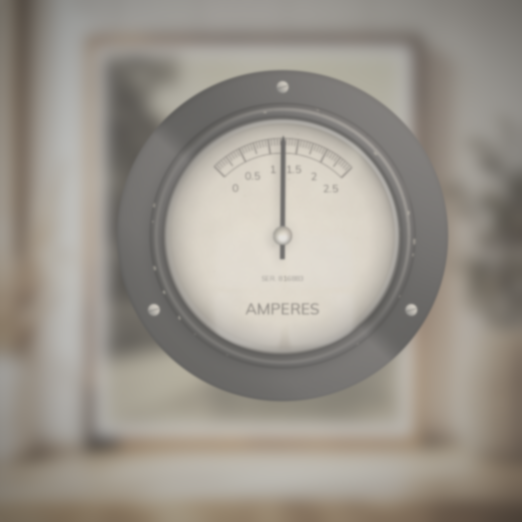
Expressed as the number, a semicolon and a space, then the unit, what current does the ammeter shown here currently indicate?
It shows 1.25; A
